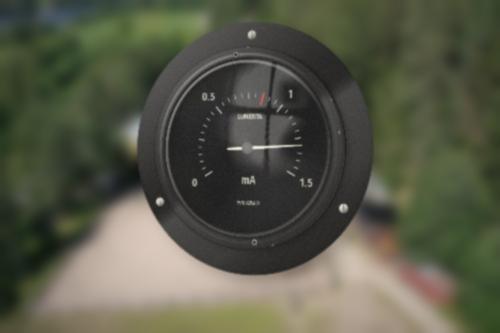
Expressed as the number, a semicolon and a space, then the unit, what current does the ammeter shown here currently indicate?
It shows 1.3; mA
